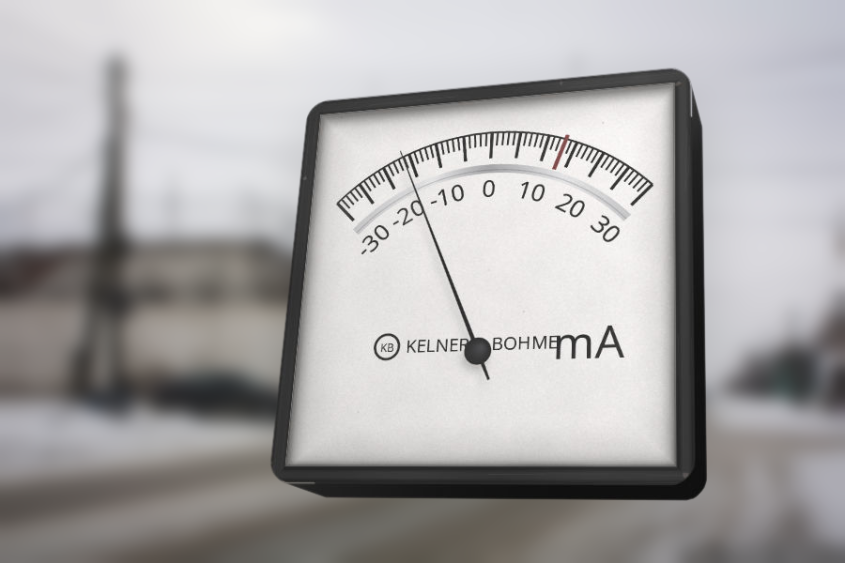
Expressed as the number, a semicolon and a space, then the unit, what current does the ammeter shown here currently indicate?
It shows -16; mA
